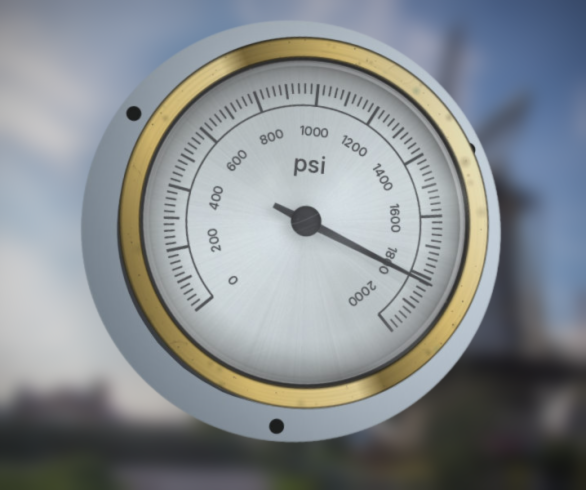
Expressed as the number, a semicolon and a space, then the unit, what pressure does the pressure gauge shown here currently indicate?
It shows 1820; psi
